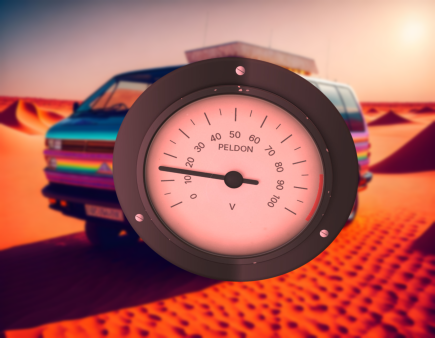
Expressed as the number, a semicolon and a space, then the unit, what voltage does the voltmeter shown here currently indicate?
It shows 15; V
